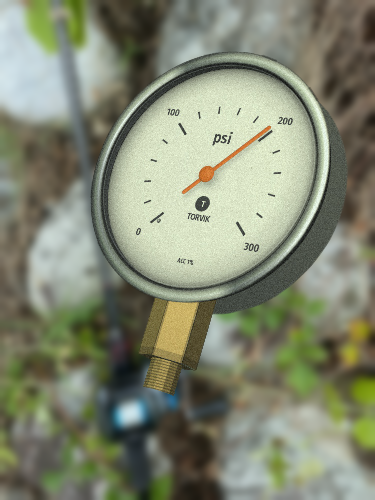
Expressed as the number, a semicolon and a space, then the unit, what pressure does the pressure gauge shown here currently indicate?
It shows 200; psi
